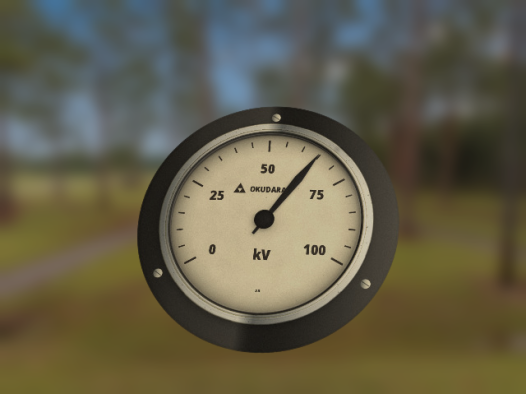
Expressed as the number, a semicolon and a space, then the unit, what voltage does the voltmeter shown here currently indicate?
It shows 65; kV
